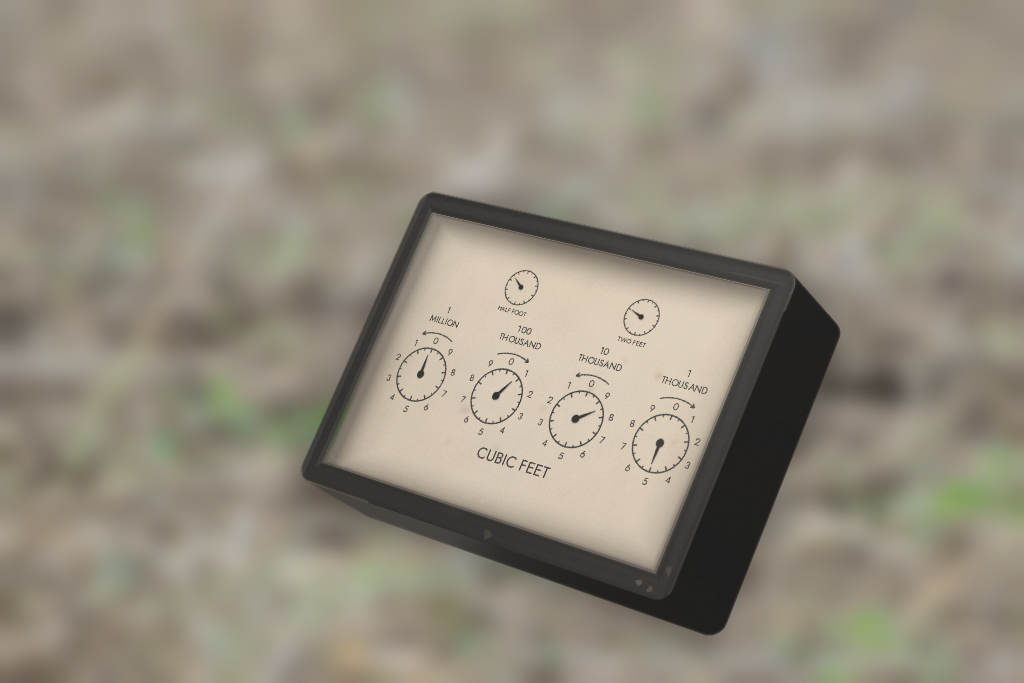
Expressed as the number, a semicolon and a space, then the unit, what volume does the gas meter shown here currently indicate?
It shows 8500; ft³
